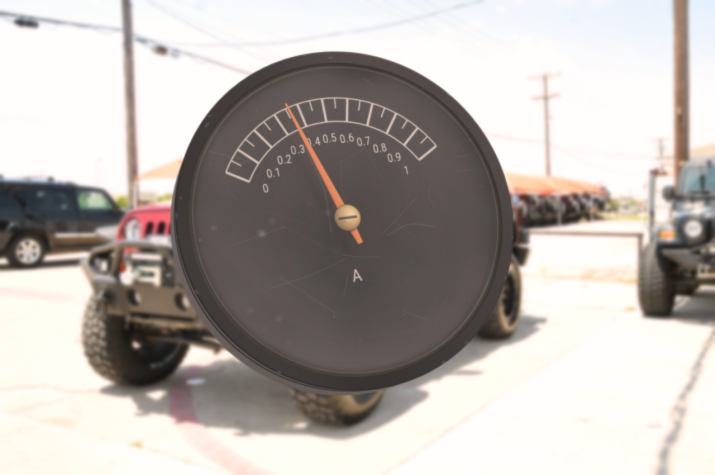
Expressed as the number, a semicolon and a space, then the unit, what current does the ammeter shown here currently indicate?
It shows 0.35; A
